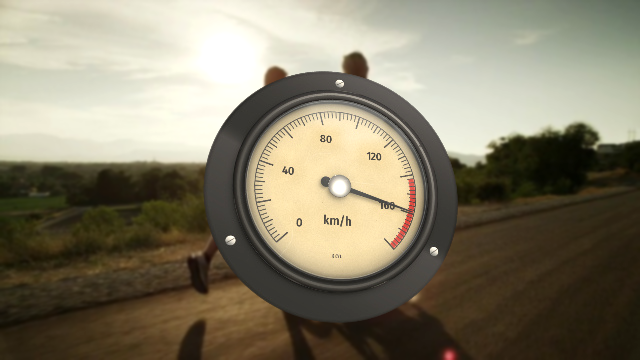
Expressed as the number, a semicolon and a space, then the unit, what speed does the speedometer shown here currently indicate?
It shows 160; km/h
